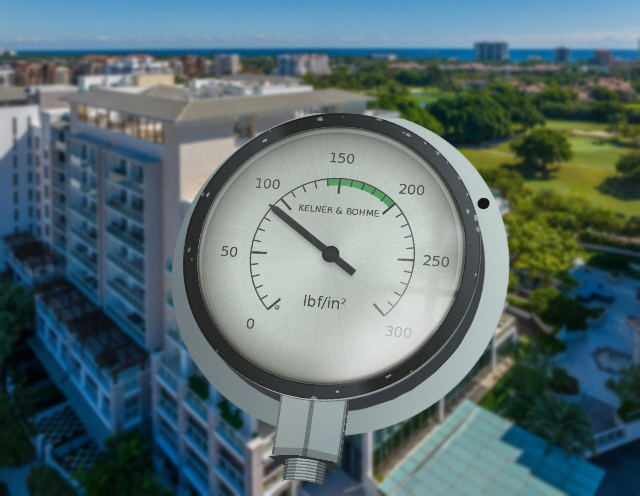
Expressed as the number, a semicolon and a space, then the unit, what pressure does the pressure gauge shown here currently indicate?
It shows 90; psi
